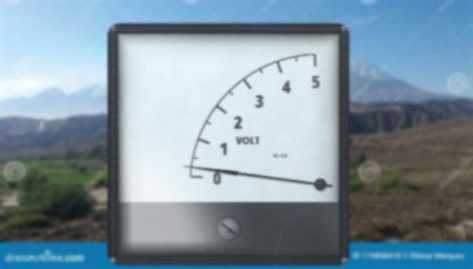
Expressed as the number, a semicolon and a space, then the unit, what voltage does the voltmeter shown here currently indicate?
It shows 0.25; V
